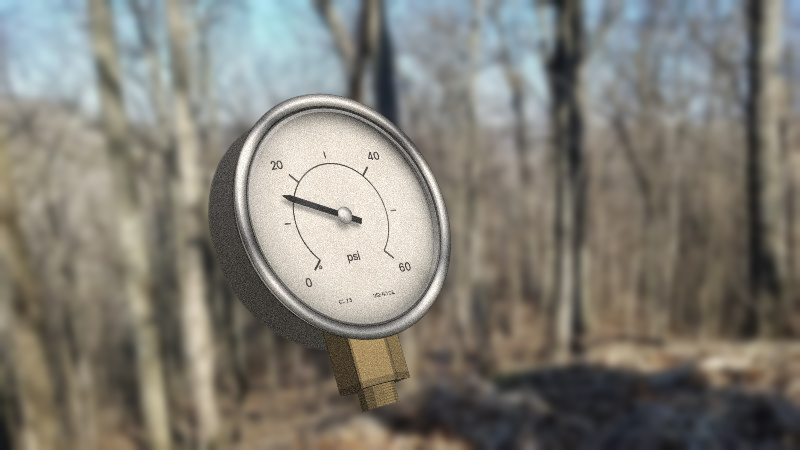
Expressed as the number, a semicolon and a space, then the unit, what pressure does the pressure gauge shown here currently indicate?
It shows 15; psi
